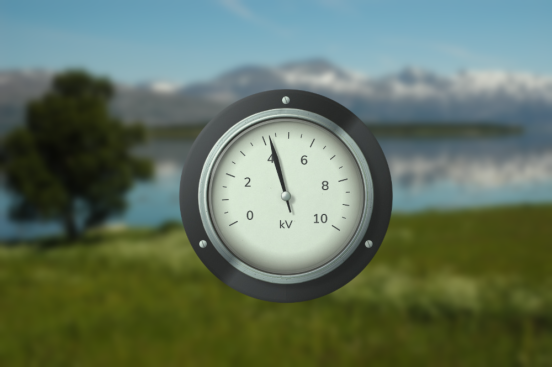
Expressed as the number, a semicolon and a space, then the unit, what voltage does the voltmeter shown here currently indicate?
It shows 4.25; kV
